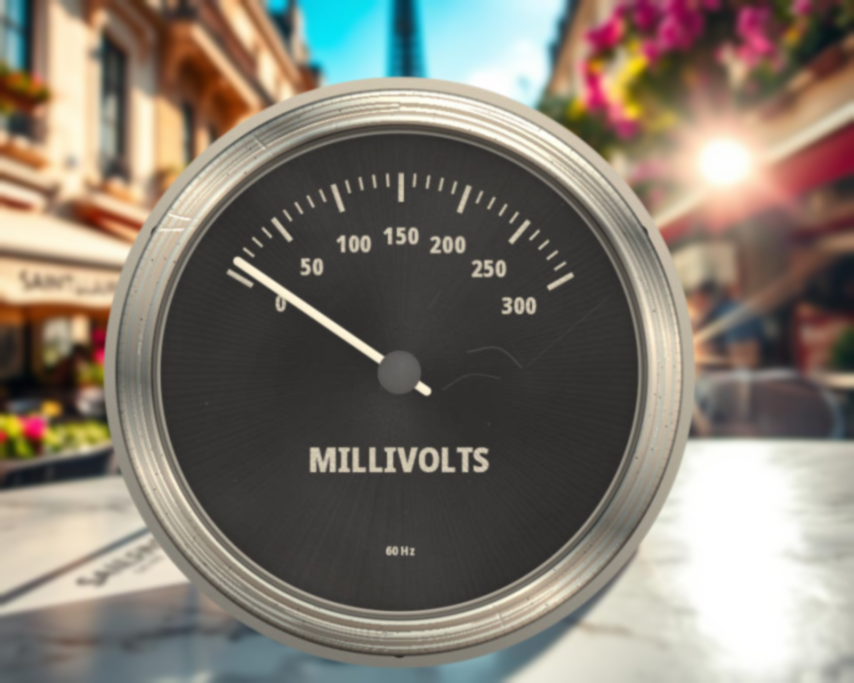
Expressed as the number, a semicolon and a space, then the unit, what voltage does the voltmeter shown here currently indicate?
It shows 10; mV
